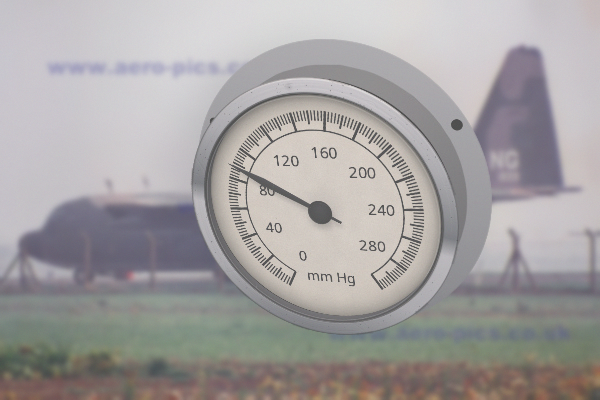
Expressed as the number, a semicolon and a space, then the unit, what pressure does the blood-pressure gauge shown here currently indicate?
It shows 90; mmHg
